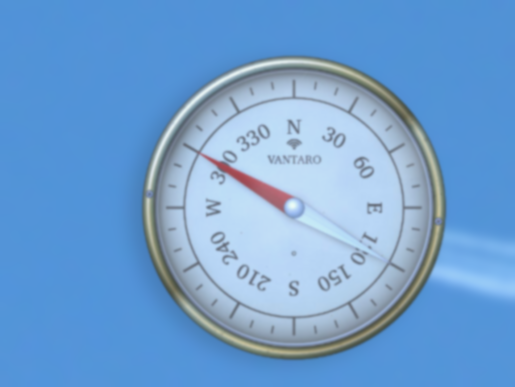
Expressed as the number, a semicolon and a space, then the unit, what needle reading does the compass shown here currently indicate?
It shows 300; °
